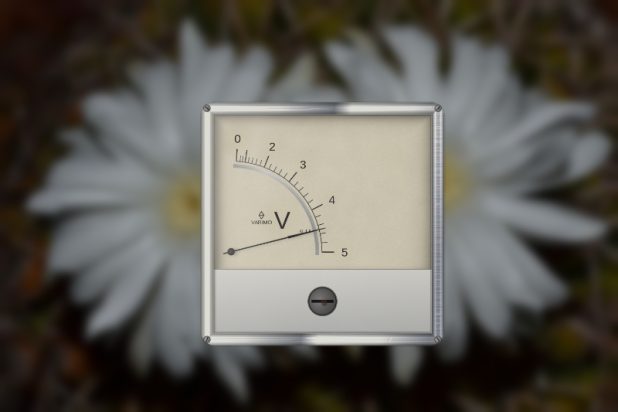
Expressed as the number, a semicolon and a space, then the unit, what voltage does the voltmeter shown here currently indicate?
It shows 4.5; V
